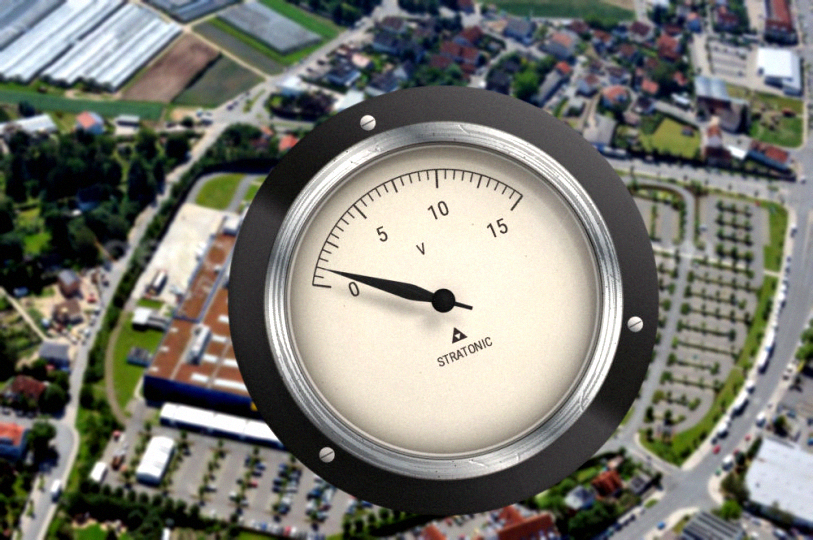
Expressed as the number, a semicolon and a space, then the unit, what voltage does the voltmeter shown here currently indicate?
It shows 1; V
